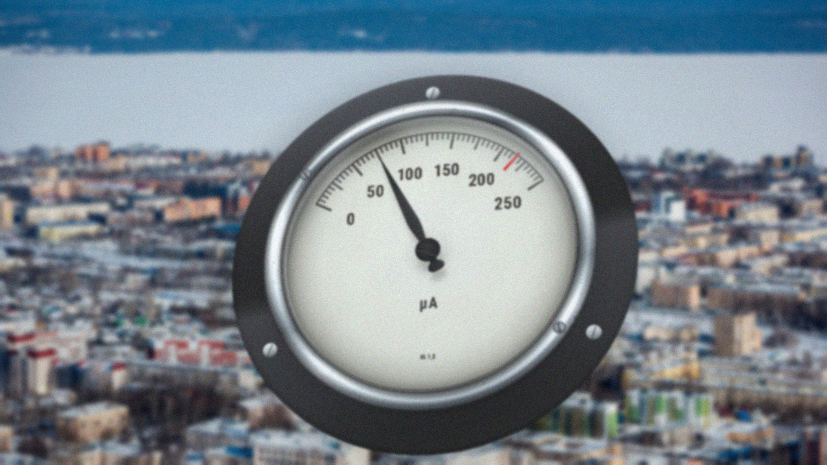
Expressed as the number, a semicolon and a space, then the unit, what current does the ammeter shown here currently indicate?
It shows 75; µA
